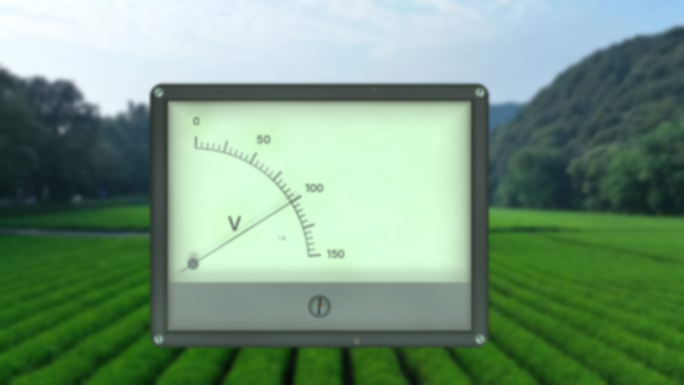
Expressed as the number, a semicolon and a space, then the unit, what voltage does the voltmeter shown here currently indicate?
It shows 100; V
